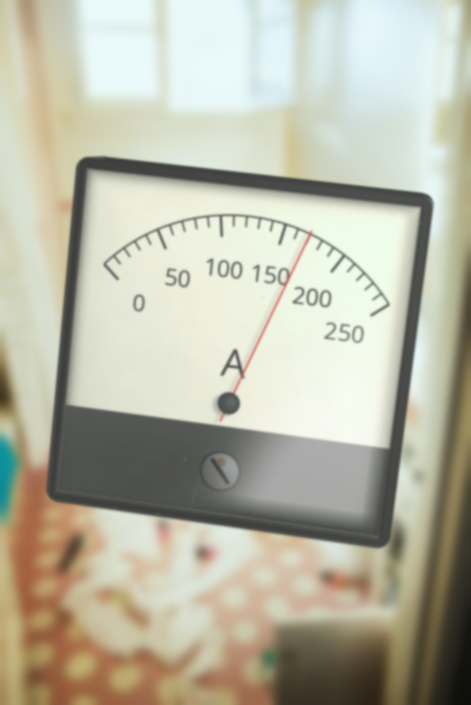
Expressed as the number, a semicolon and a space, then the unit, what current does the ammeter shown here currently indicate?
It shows 170; A
